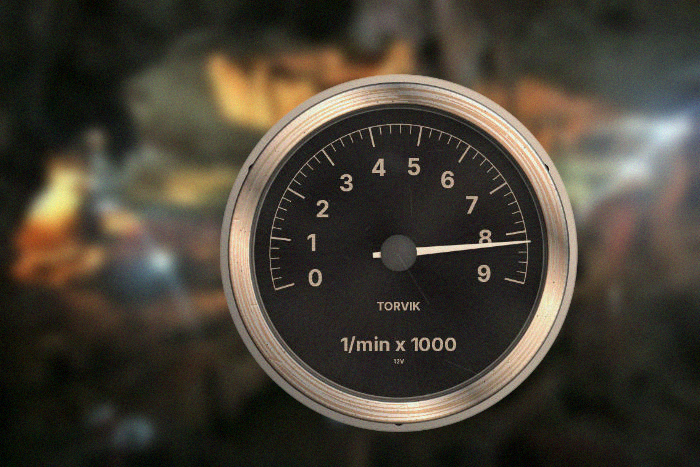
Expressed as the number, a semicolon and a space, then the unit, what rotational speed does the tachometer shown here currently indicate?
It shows 8200; rpm
